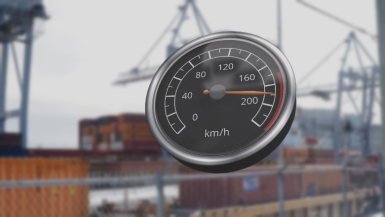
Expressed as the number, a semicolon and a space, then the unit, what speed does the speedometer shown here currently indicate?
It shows 190; km/h
